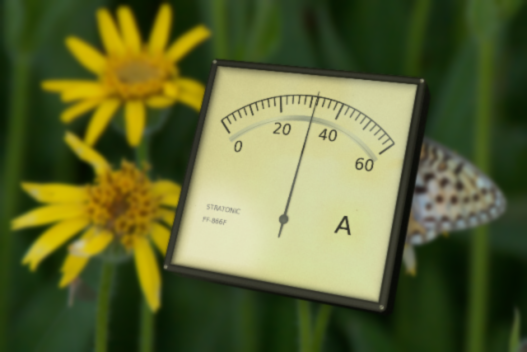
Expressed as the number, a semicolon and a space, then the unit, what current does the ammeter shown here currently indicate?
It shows 32; A
